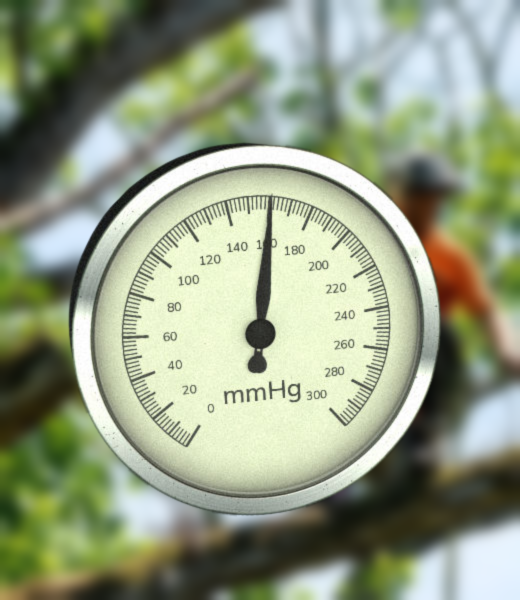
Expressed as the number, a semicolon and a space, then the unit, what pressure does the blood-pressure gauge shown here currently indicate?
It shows 160; mmHg
